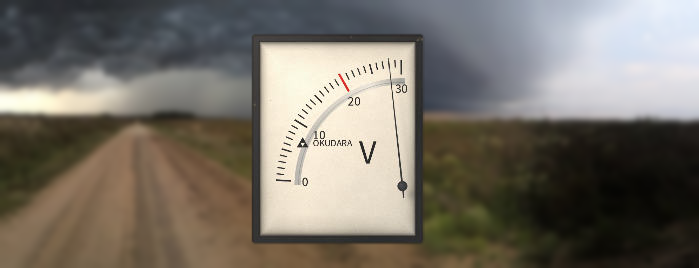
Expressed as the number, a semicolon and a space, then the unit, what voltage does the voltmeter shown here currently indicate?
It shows 28; V
